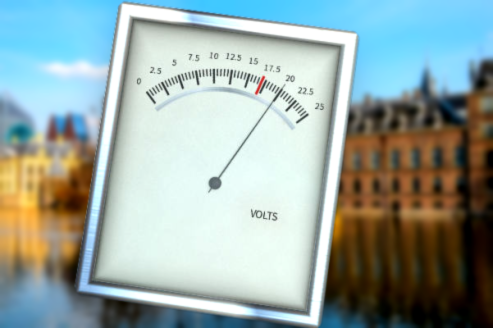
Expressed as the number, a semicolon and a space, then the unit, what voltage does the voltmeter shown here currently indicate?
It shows 20; V
